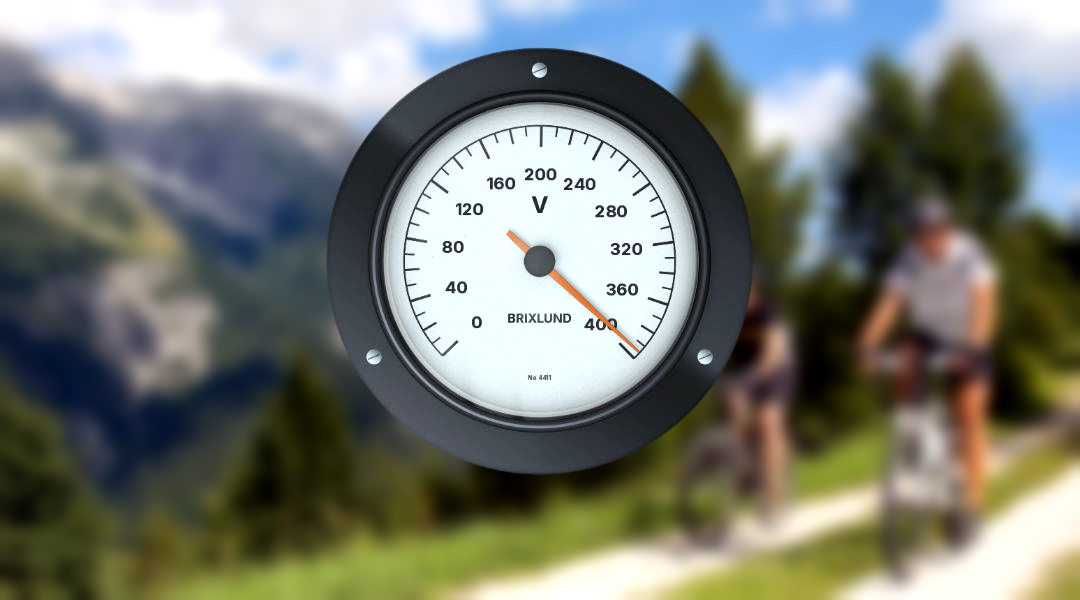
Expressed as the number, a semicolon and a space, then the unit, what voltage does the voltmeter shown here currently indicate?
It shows 395; V
